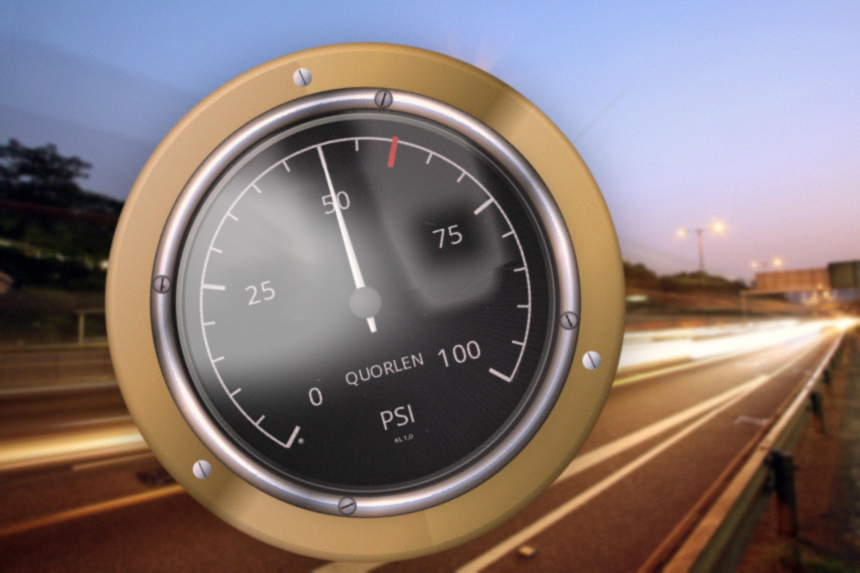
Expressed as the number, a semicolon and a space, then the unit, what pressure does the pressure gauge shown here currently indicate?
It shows 50; psi
